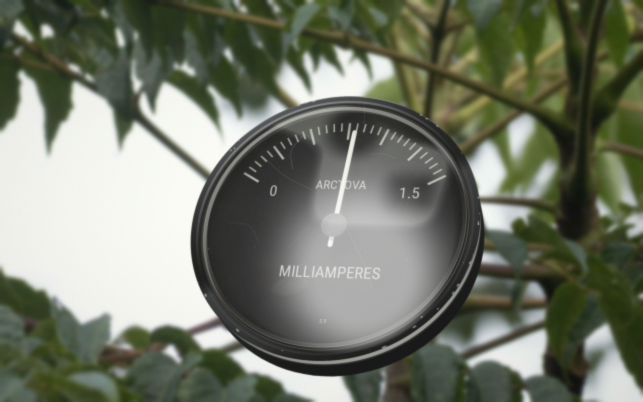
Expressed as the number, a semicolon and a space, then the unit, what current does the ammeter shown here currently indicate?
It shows 0.8; mA
